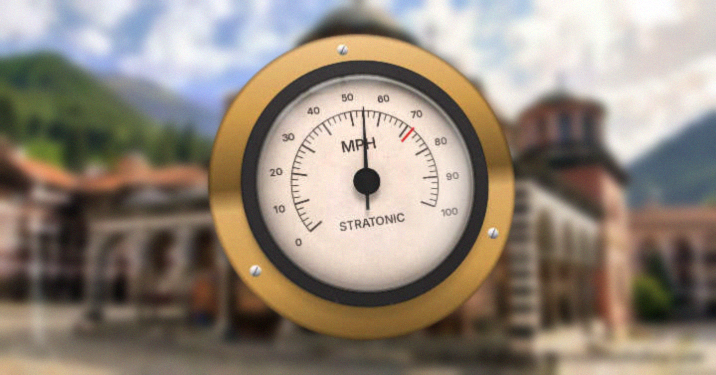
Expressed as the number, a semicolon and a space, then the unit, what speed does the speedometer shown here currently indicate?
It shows 54; mph
